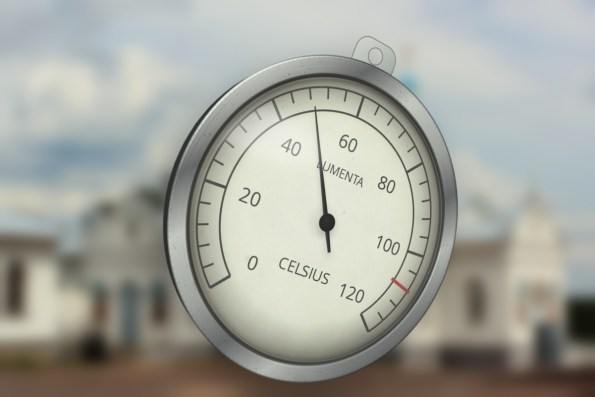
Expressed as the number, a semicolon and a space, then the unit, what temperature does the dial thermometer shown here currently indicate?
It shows 48; °C
